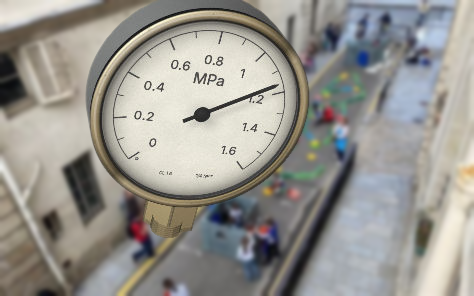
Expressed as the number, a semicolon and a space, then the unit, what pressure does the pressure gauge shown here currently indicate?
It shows 1.15; MPa
